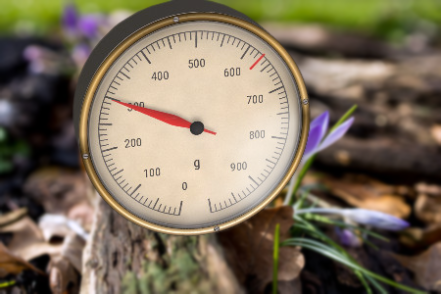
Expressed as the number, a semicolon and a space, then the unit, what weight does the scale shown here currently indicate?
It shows 300; g
